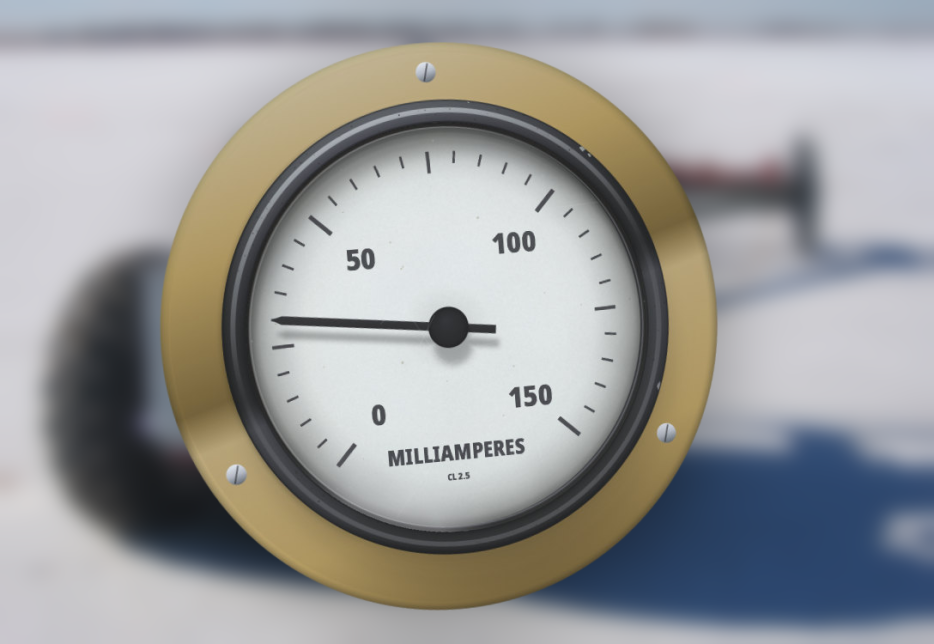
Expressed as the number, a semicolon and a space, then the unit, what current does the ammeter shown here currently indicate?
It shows 30; mA
